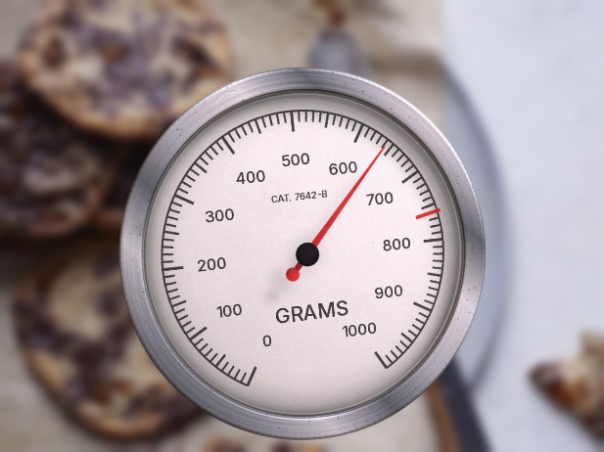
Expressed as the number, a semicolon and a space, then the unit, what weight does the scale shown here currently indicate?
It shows 640; g
